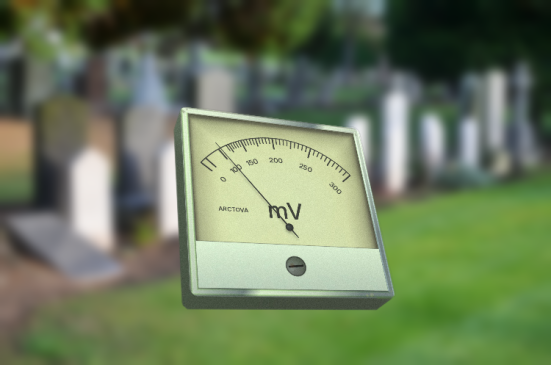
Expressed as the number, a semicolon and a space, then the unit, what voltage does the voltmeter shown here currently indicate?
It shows 100; mV
